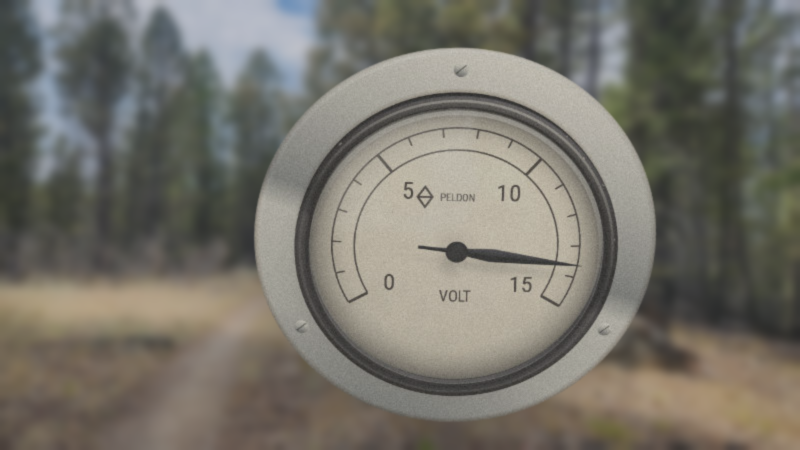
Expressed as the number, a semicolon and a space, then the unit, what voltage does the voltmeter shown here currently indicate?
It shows 13.5; V
